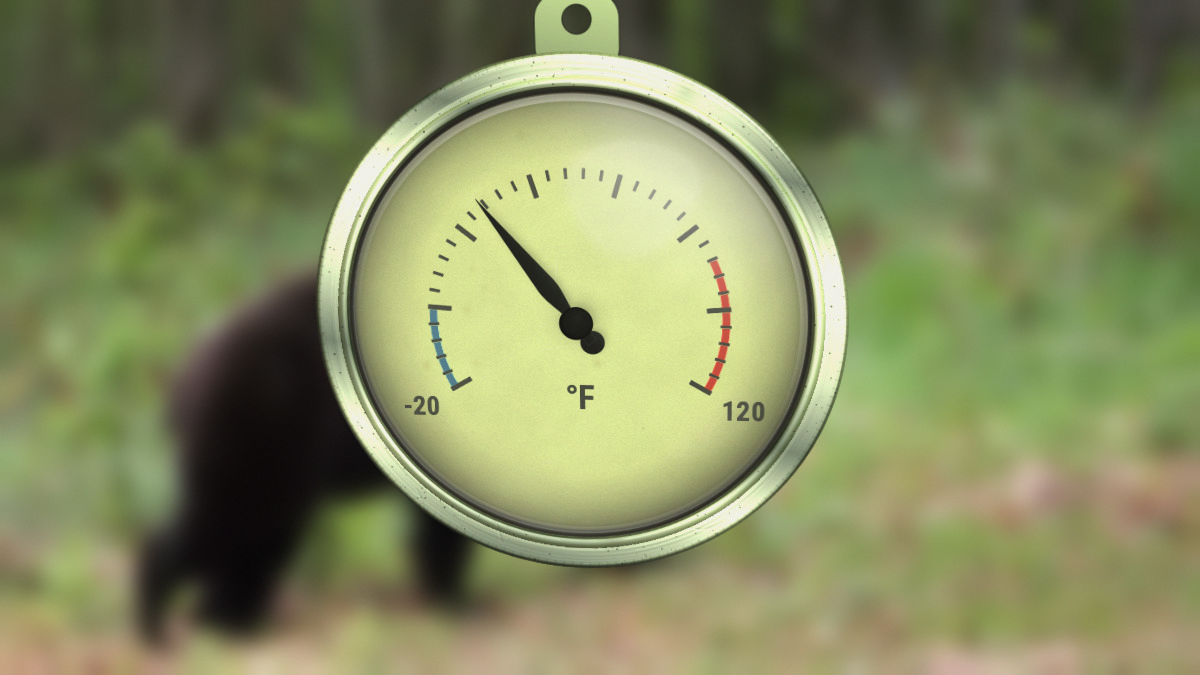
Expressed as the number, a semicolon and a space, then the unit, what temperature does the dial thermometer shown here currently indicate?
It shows 28; °F
